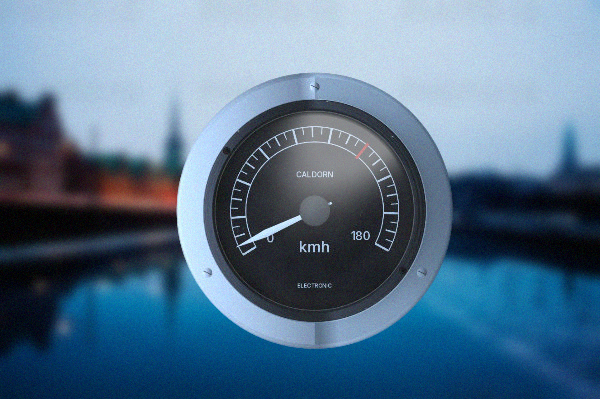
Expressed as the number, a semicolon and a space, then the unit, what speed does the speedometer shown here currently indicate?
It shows 5; km/h
